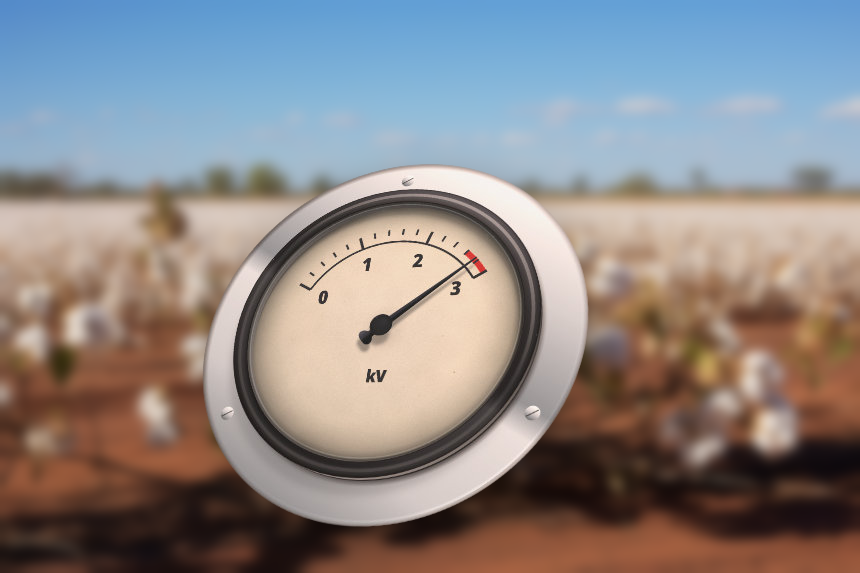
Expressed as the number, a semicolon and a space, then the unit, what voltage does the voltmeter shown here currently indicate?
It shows 2.8; kV
